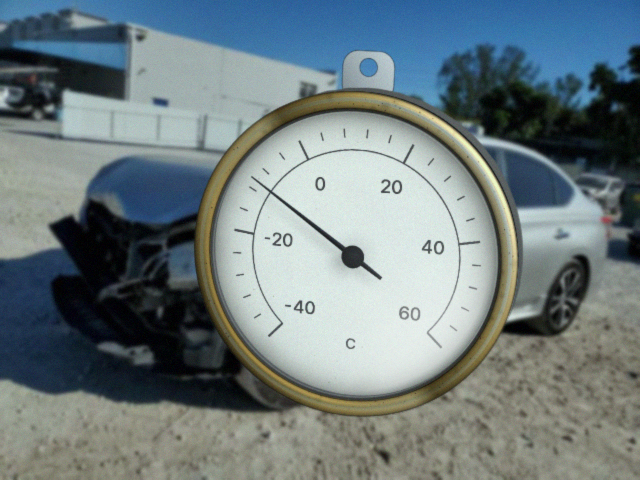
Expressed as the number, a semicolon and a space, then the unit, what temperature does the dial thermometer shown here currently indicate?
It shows -10; °C
